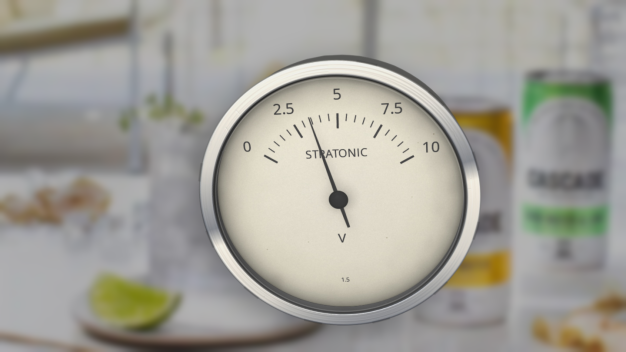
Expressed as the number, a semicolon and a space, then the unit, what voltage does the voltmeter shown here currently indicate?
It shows 3.5; V
